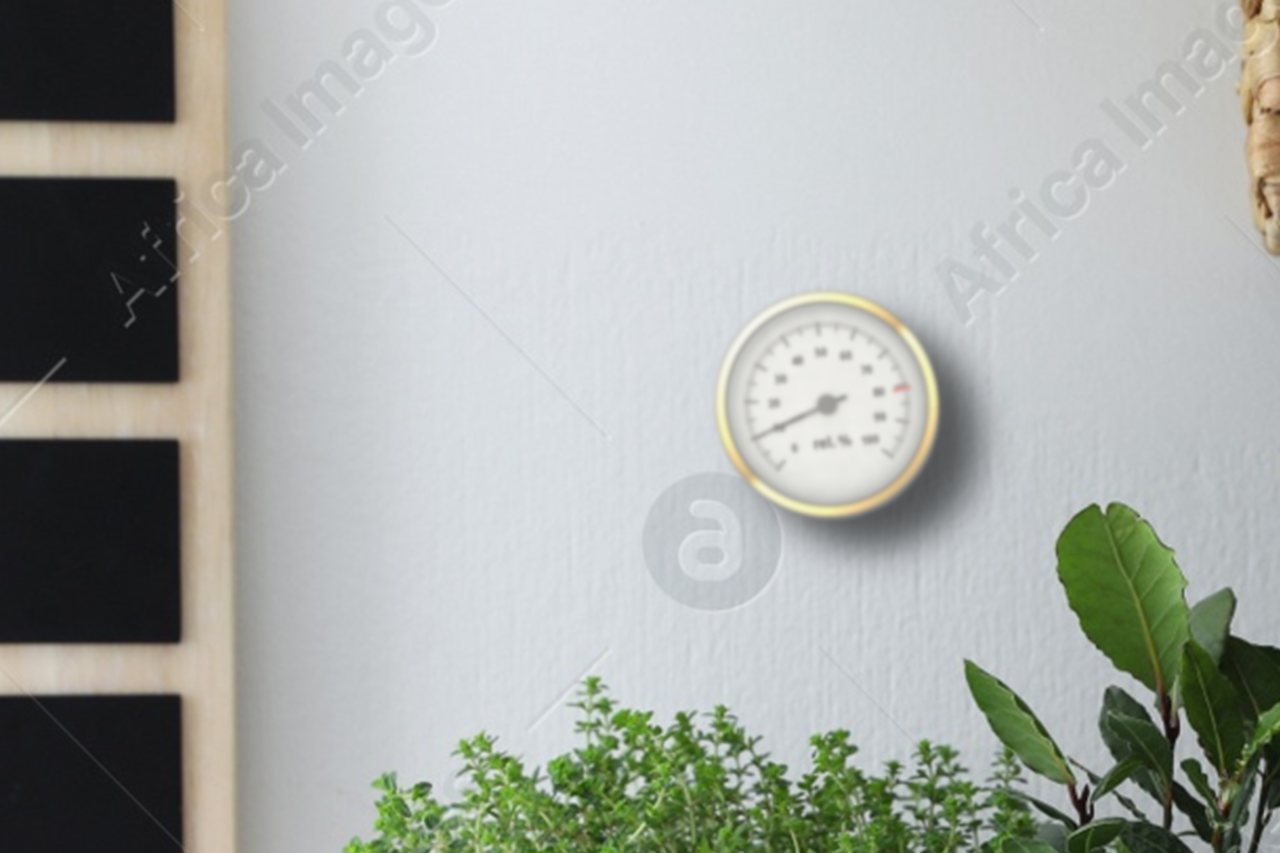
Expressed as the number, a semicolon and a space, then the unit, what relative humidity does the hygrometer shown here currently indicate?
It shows 10; %
